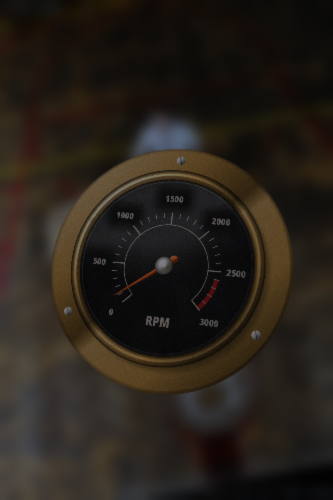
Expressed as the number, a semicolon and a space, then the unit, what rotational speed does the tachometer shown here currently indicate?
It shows 100; rpm
